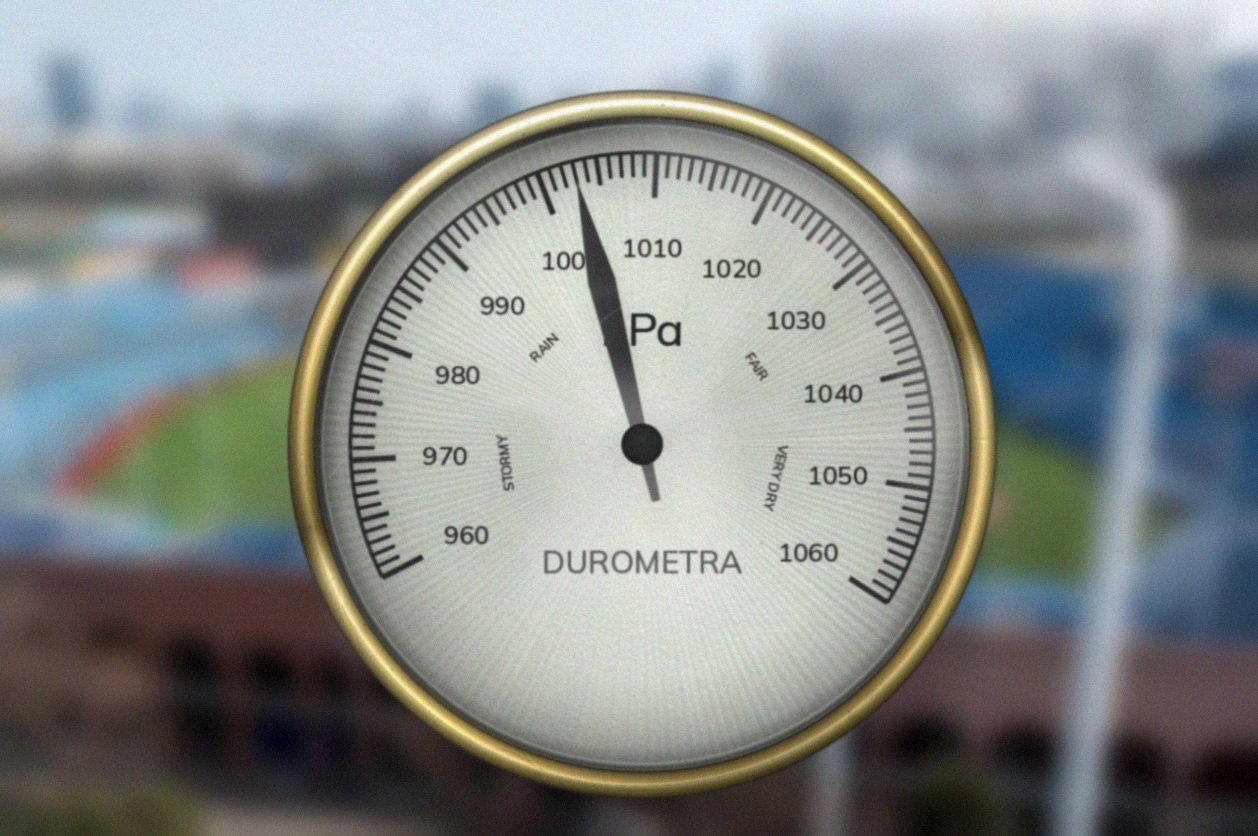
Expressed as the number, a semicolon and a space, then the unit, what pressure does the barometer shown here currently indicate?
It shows 1003; hPa
